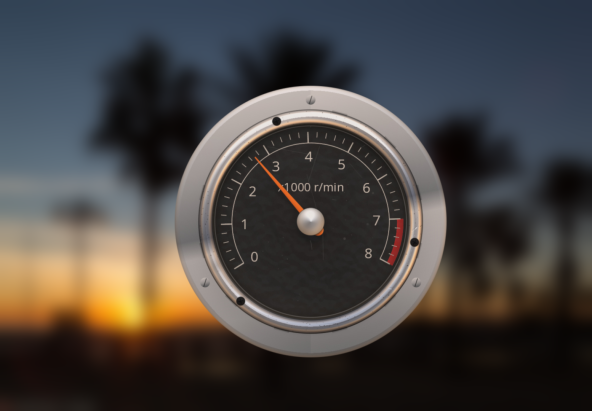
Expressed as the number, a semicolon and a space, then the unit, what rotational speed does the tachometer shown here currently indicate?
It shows 2700; rpm
